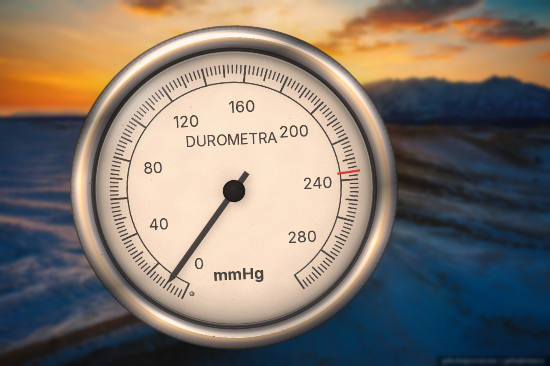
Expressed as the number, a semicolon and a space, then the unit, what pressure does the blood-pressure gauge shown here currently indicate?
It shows 10; mmHg
